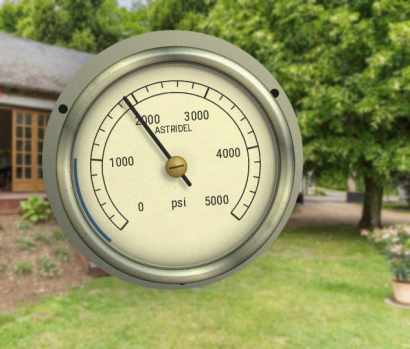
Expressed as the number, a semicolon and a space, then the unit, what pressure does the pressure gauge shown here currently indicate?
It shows 1900; psi
